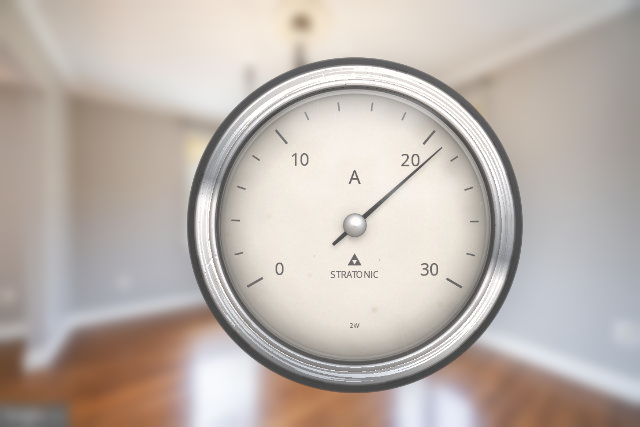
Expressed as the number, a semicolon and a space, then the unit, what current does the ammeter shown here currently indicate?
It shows 21; A
